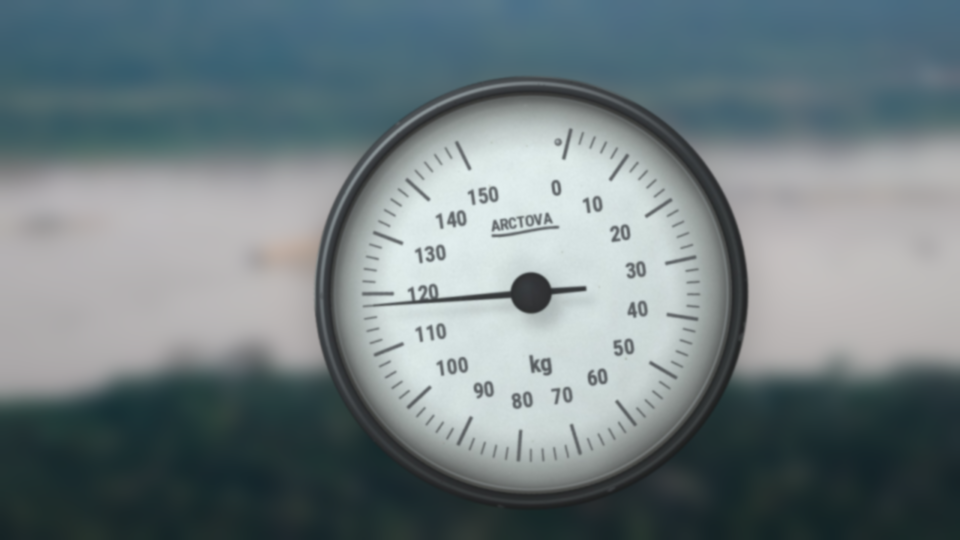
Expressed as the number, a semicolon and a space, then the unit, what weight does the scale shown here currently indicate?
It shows 118; kg
